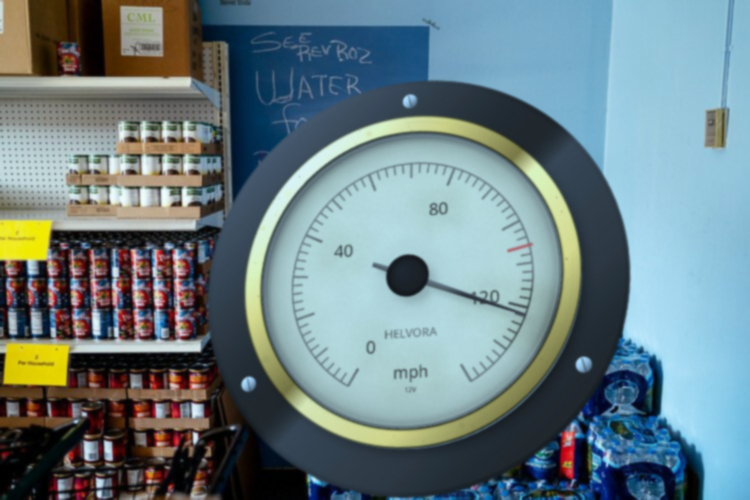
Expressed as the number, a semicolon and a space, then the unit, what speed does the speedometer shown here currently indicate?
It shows 122; mph
